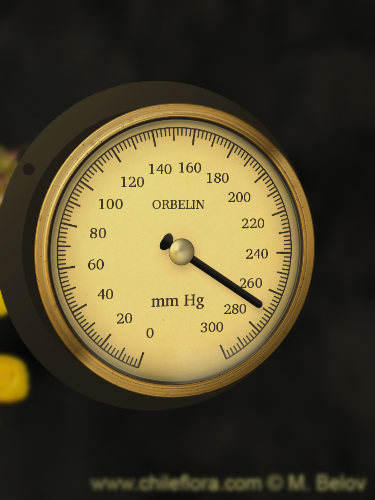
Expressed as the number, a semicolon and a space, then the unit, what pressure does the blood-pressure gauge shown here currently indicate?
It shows 270; mmHg
